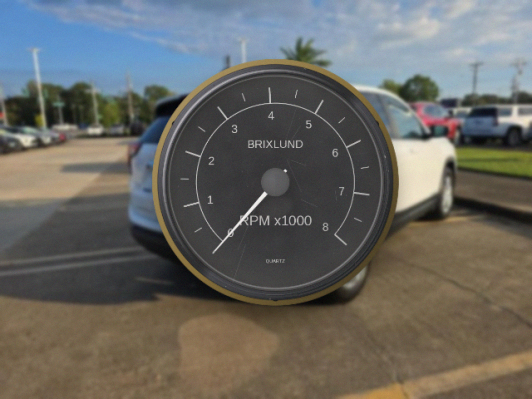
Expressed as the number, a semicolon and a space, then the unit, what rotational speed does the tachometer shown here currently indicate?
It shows 0; rpm
